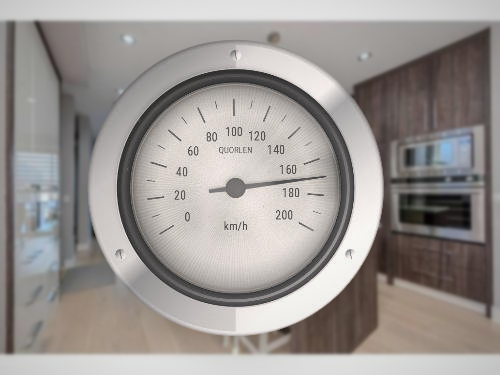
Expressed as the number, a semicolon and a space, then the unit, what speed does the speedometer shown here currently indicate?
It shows 170; km/h
